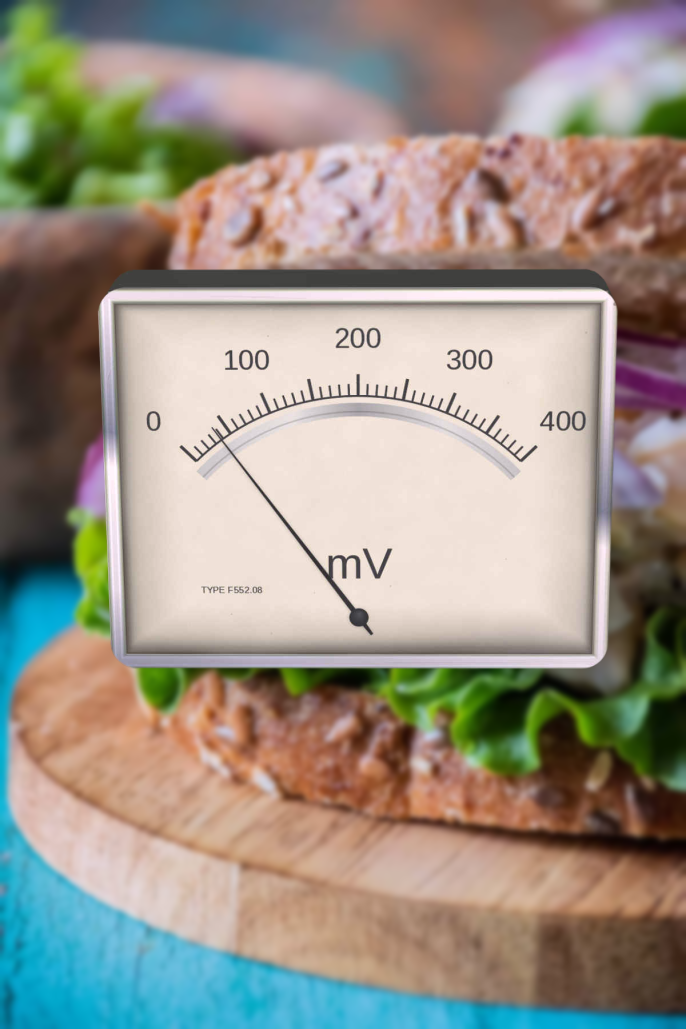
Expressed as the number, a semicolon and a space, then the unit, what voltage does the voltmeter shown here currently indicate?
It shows 40; mV
